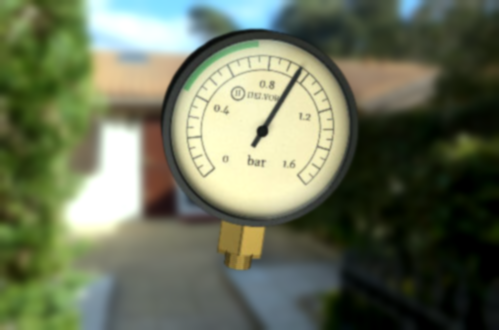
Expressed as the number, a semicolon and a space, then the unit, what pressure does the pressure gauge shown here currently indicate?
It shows 0.95; bar
